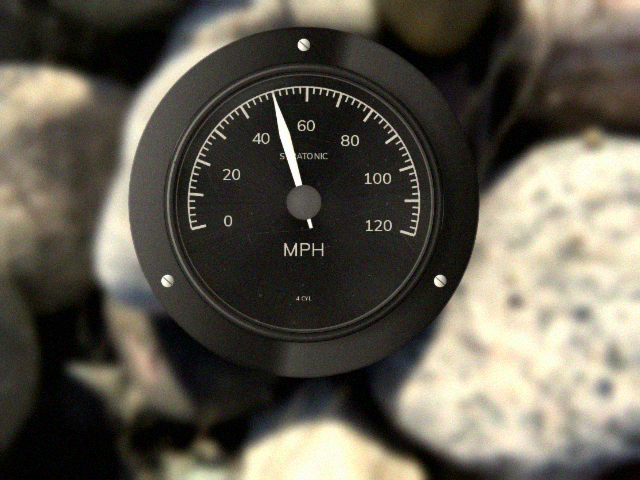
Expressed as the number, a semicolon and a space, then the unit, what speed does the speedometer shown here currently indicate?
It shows 50; mph
